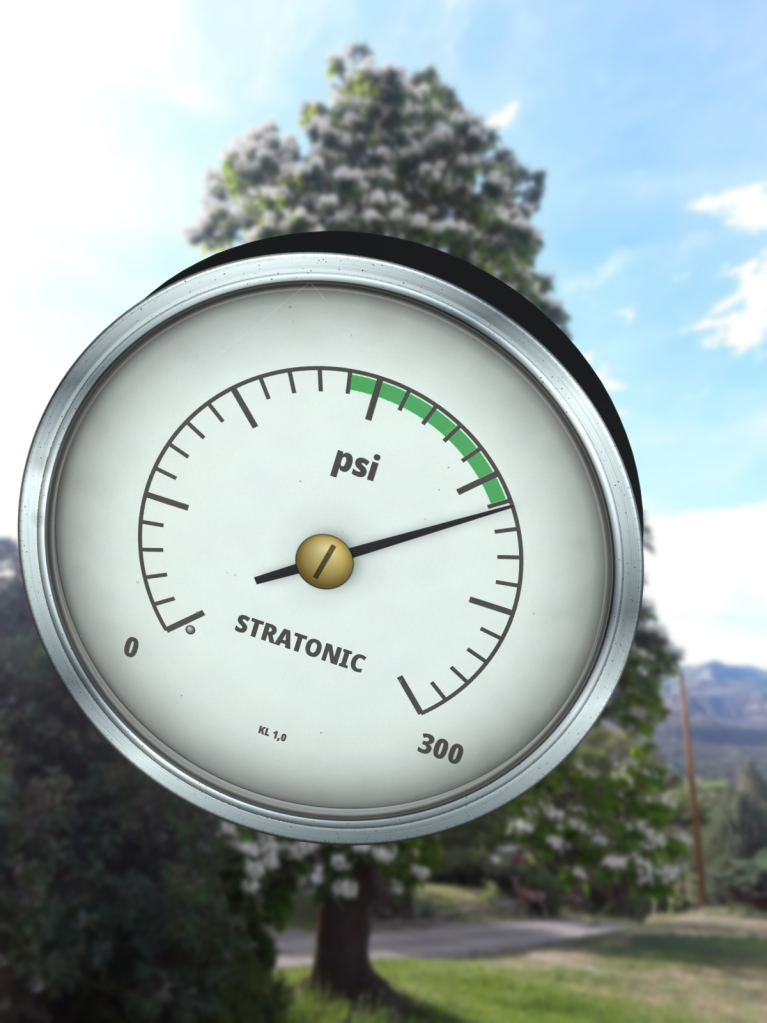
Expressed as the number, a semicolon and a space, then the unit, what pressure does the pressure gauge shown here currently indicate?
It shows 210; psi
